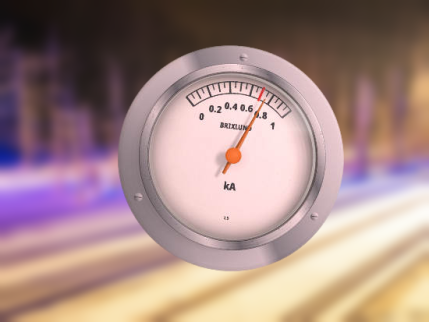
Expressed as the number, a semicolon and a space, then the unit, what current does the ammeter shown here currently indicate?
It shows 0.75; kA
